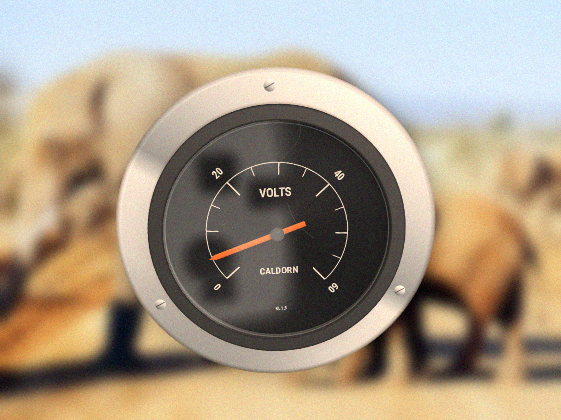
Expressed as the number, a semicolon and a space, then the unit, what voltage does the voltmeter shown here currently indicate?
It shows 5; V
